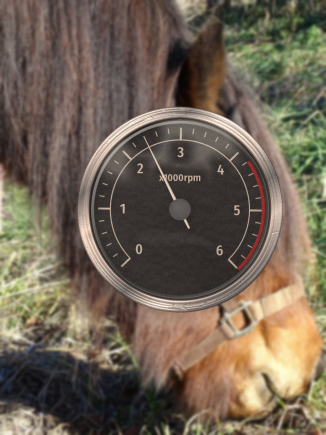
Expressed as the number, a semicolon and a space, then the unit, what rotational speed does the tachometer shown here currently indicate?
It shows 2400; rpm
